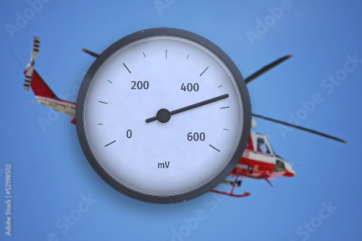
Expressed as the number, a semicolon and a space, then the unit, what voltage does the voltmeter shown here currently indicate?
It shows 475; mV
